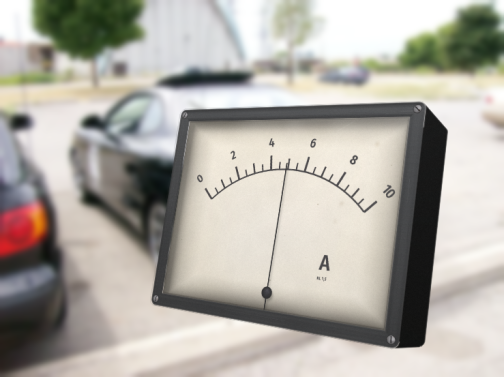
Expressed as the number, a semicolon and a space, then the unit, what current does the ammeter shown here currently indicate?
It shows 5; A
